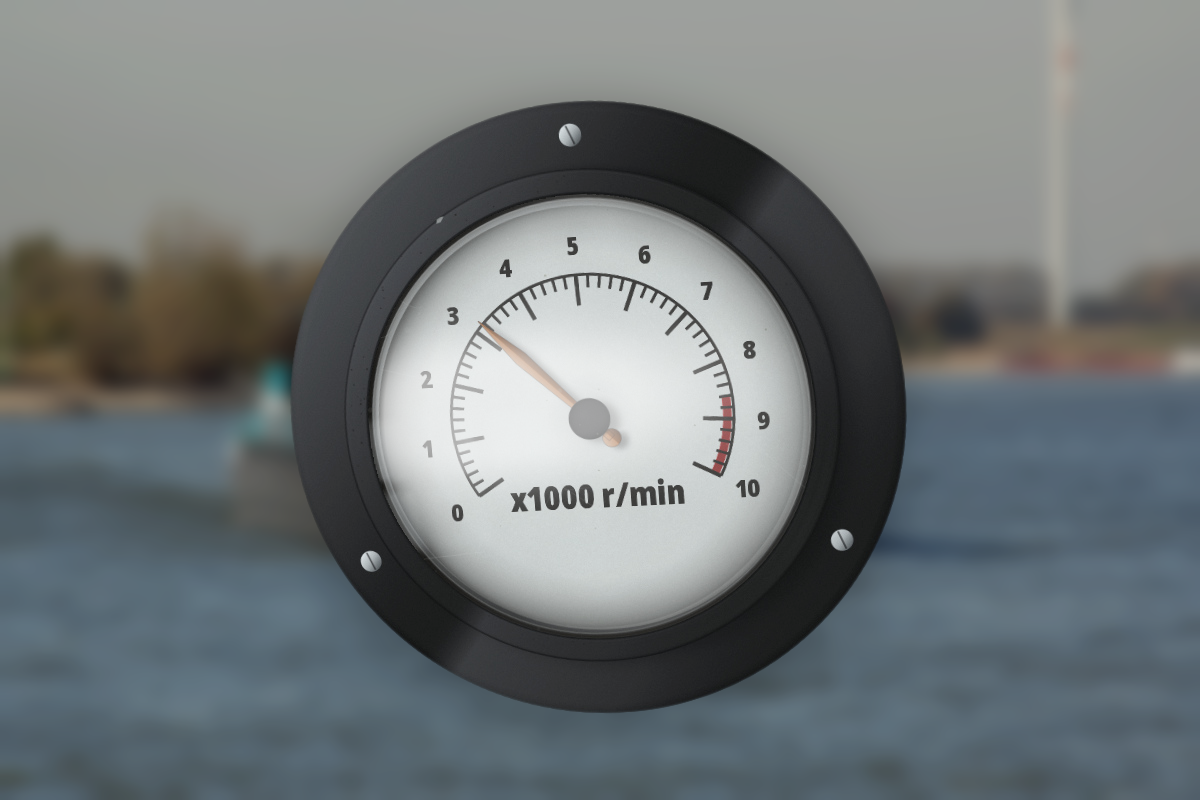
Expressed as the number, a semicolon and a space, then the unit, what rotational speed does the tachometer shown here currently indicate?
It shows 3200; rpm
